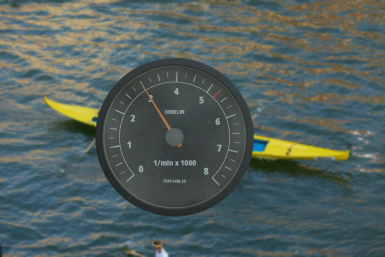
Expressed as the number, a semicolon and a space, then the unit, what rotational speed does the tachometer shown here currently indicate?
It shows 3000; rpm
